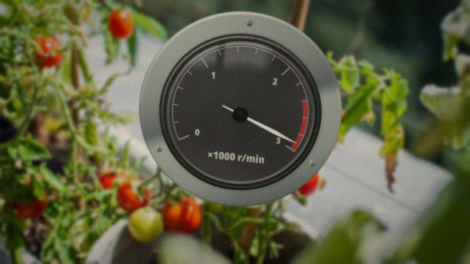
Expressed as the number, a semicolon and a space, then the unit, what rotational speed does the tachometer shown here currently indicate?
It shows 2900; rpm
